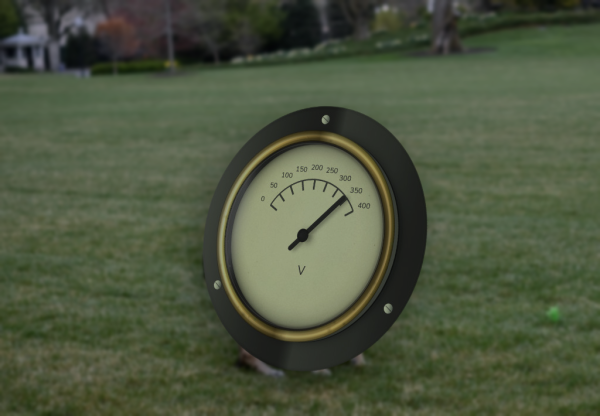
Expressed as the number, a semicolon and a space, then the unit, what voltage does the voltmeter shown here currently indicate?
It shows 350; V
